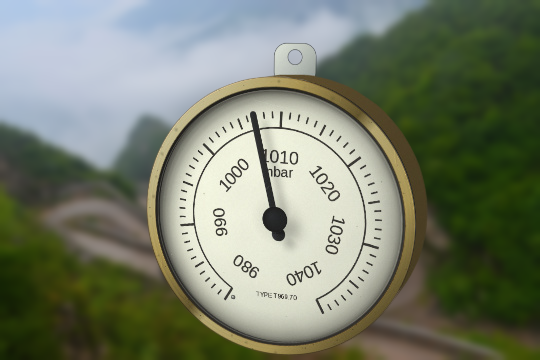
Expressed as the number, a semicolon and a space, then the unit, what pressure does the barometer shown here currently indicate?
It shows 1007; mbar
